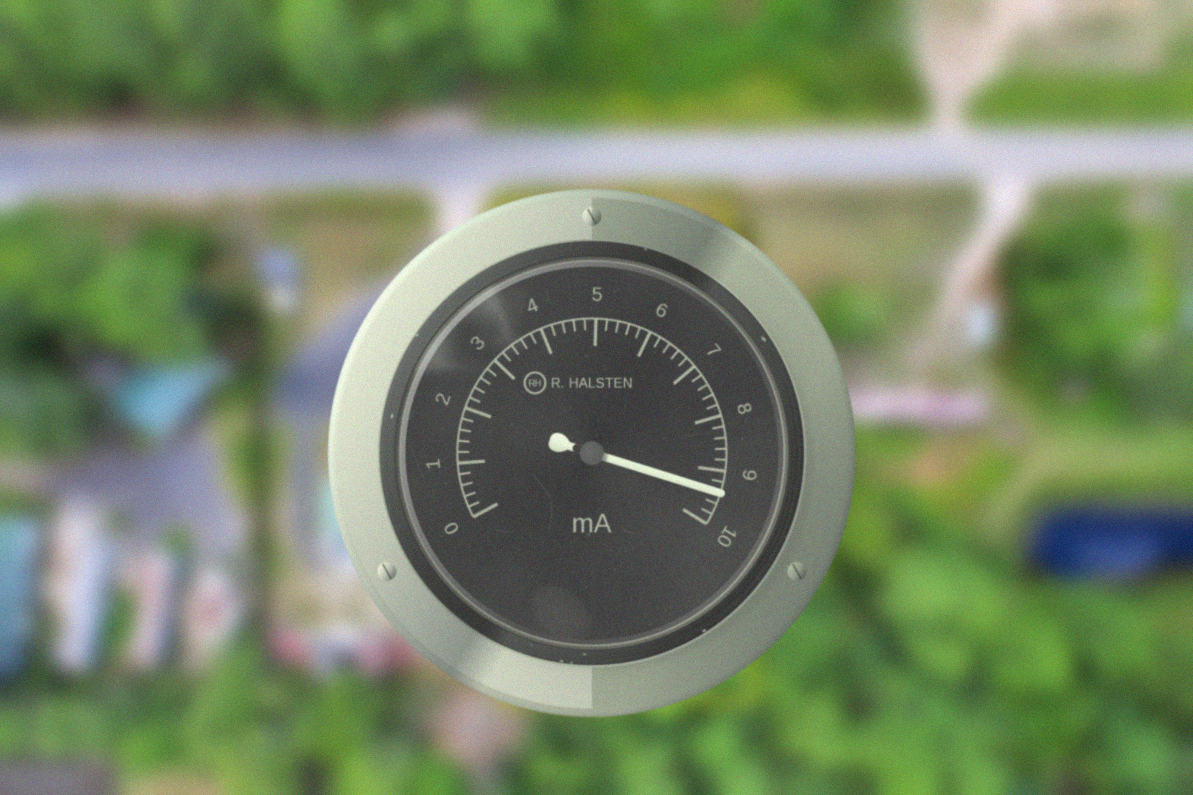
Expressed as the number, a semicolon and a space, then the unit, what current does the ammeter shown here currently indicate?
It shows 9.4; mA
